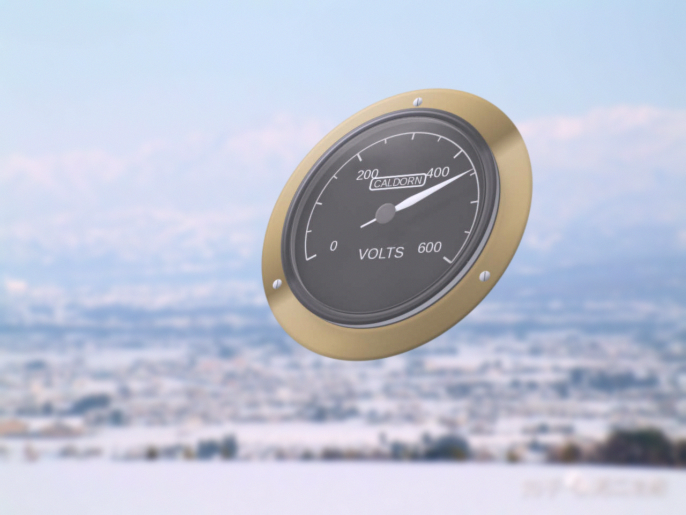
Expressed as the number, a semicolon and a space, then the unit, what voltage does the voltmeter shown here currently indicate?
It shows 450; V
